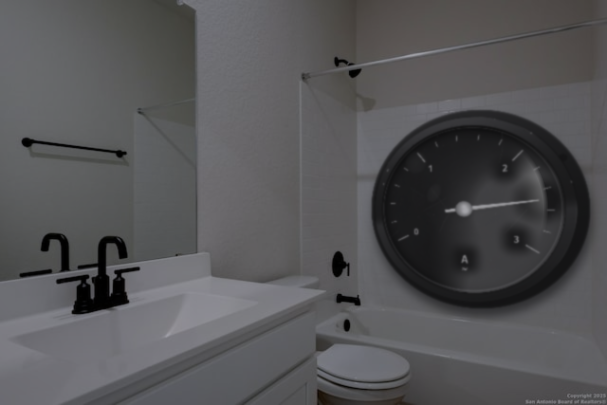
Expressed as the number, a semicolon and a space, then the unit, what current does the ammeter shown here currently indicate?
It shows 2.5; A
